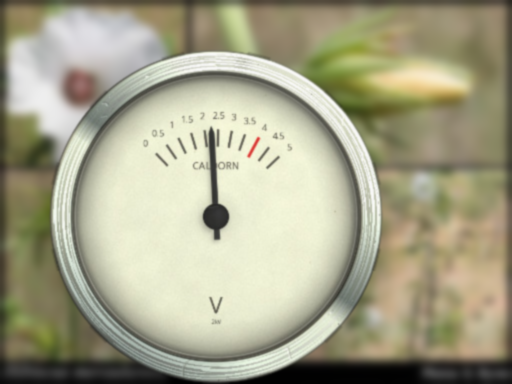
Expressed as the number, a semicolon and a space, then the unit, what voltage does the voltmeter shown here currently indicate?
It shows 2.25; V
